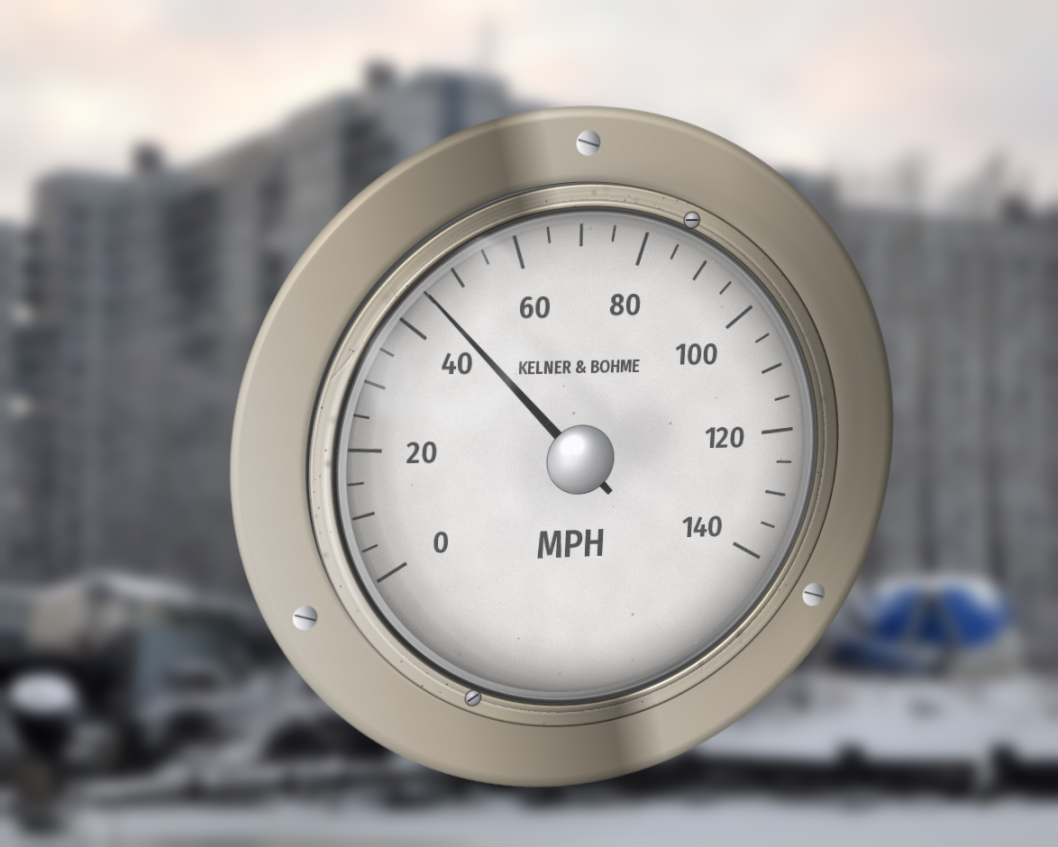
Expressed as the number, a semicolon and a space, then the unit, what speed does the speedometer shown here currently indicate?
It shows 45; mph
